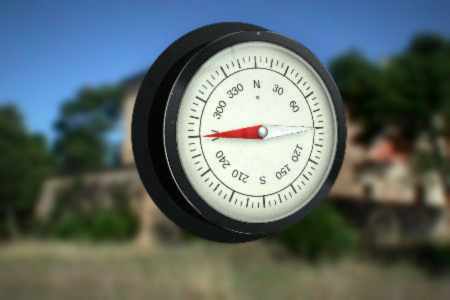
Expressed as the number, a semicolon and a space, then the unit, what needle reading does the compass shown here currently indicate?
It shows 270; °
